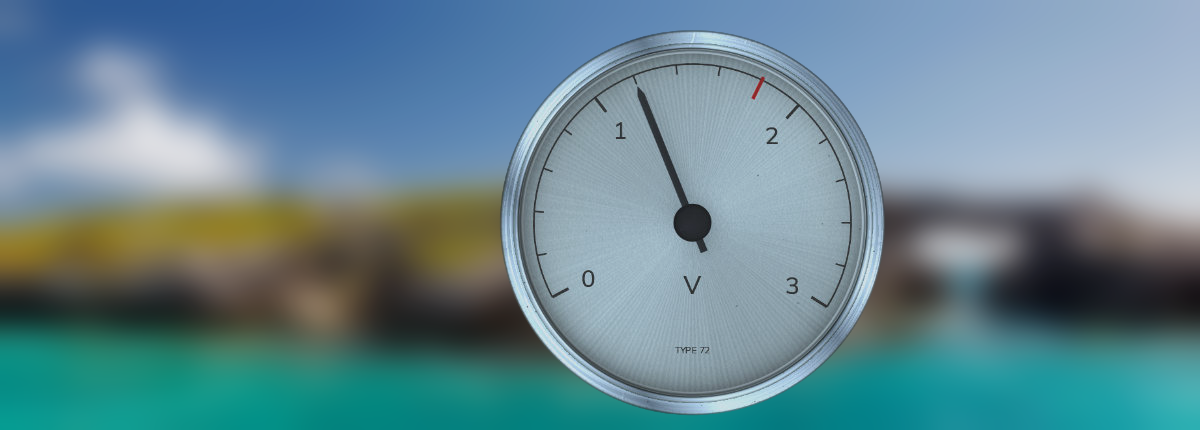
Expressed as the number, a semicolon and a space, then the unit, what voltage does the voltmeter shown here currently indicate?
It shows 1.2; V
